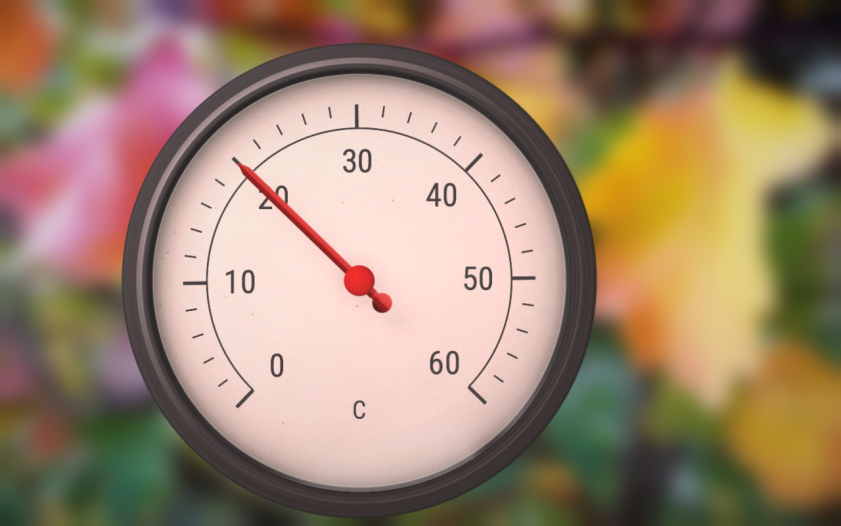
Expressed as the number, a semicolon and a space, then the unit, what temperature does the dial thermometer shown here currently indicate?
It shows 20; °C
